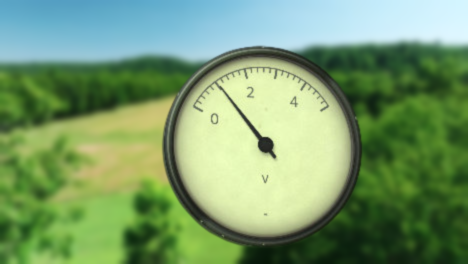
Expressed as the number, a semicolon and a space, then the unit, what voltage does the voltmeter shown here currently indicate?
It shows 1; V
